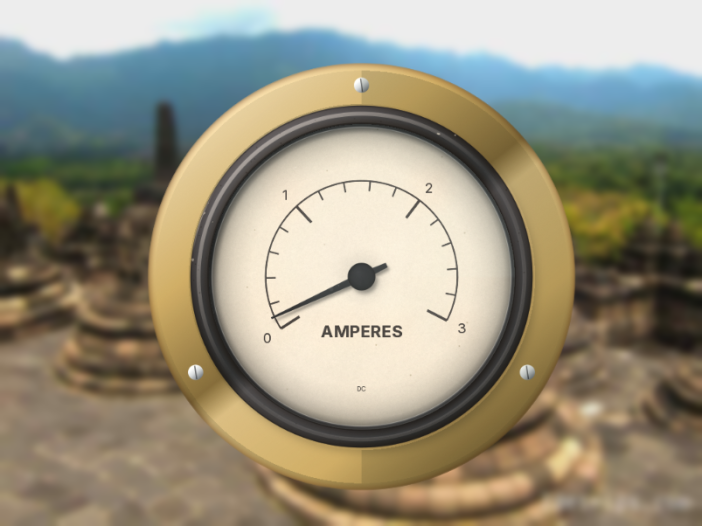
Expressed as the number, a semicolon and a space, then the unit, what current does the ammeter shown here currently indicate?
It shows 0.1; A
